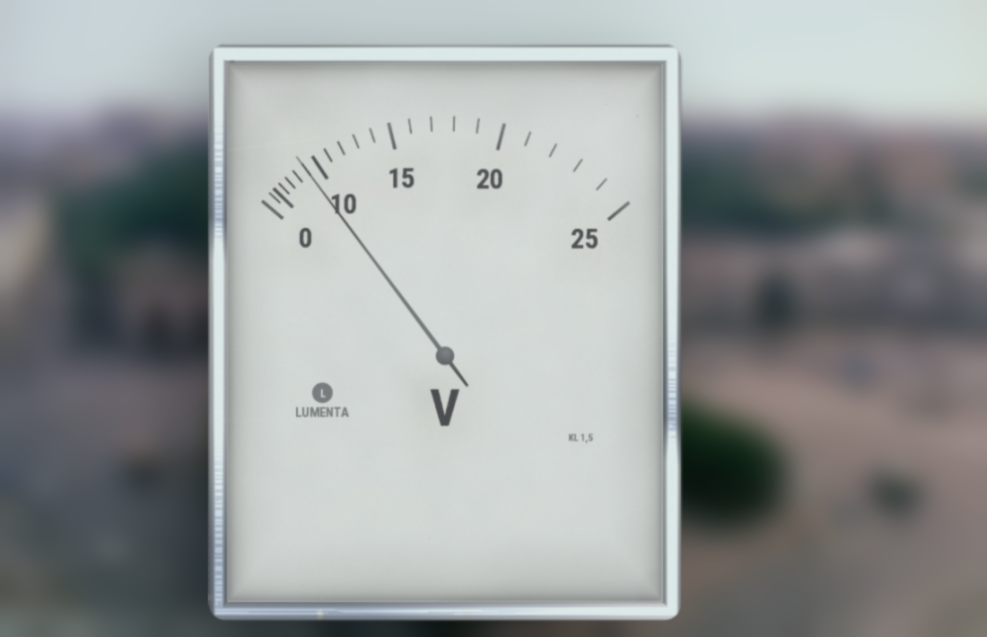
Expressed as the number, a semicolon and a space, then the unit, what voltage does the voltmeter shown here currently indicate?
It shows 9; V
